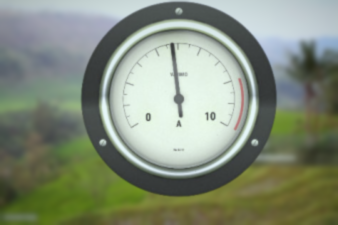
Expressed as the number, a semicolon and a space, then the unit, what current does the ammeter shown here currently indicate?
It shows 4.75; A
